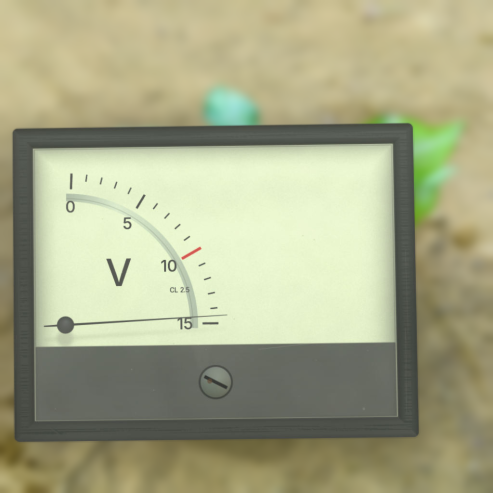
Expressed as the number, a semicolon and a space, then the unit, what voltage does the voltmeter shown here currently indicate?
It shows 14.5; V
